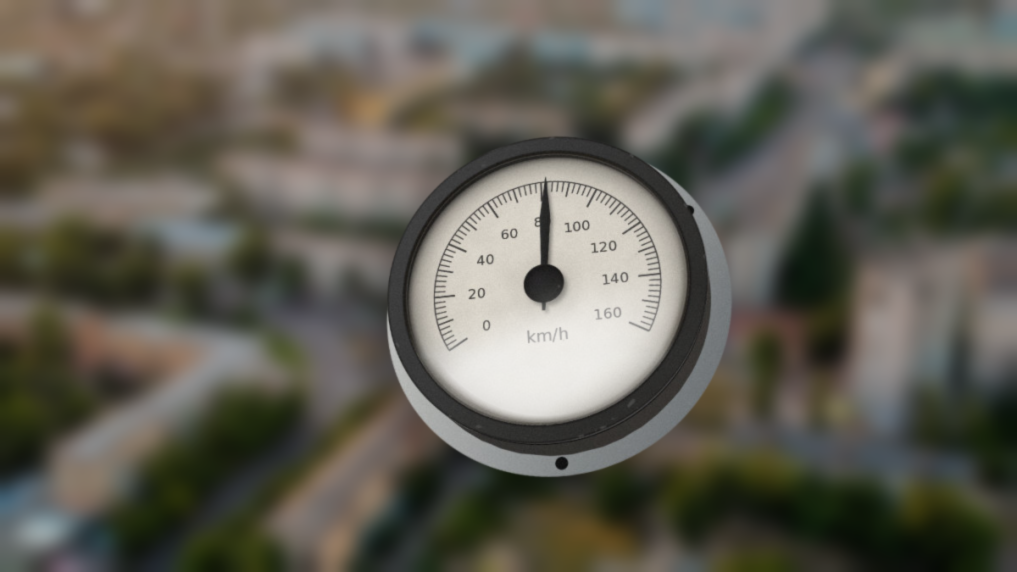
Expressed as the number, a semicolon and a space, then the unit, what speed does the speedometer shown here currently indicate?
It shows 82; km/h
